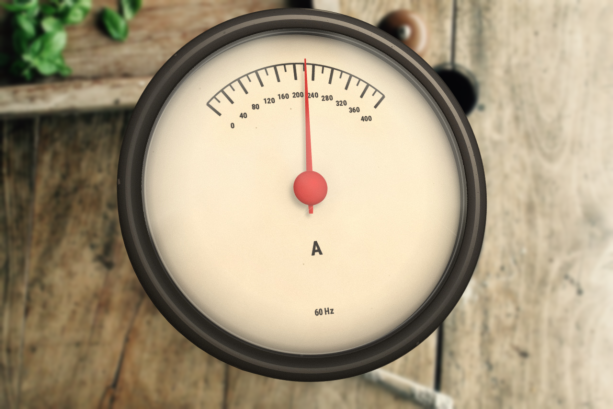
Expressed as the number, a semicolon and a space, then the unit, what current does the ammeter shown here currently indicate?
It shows 220; A
